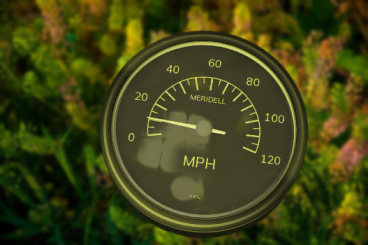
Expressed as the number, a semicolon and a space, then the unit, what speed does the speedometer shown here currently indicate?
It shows 10; mph
